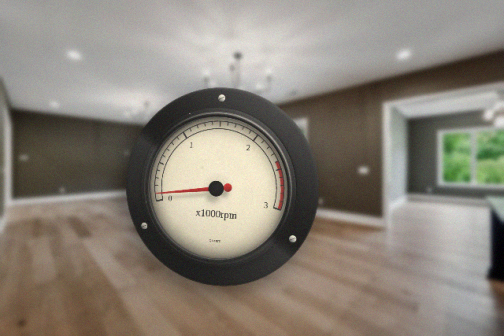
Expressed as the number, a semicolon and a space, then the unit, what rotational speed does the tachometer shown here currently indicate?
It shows 100; rpm
